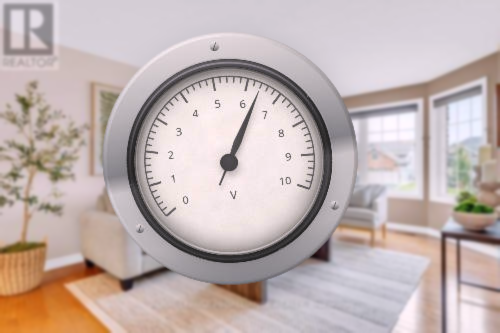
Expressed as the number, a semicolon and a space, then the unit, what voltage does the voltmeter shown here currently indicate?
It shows 6.4; V
